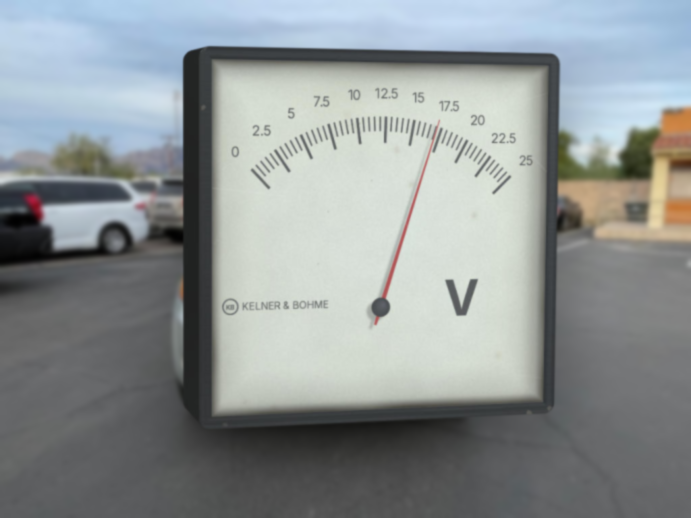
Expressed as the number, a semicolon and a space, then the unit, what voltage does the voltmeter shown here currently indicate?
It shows 17; V
